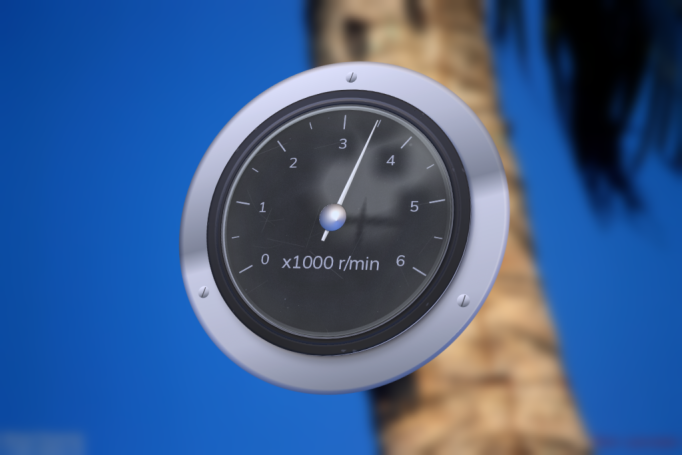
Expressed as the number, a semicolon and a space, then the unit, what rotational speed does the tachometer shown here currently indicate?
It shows 3500; rpm
